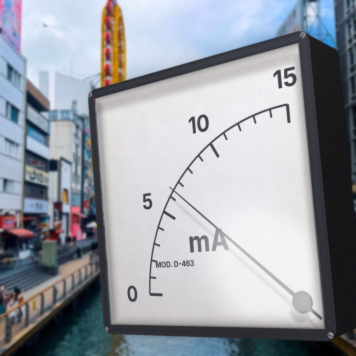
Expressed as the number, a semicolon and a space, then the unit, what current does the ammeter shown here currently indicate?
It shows 6.5; mA
